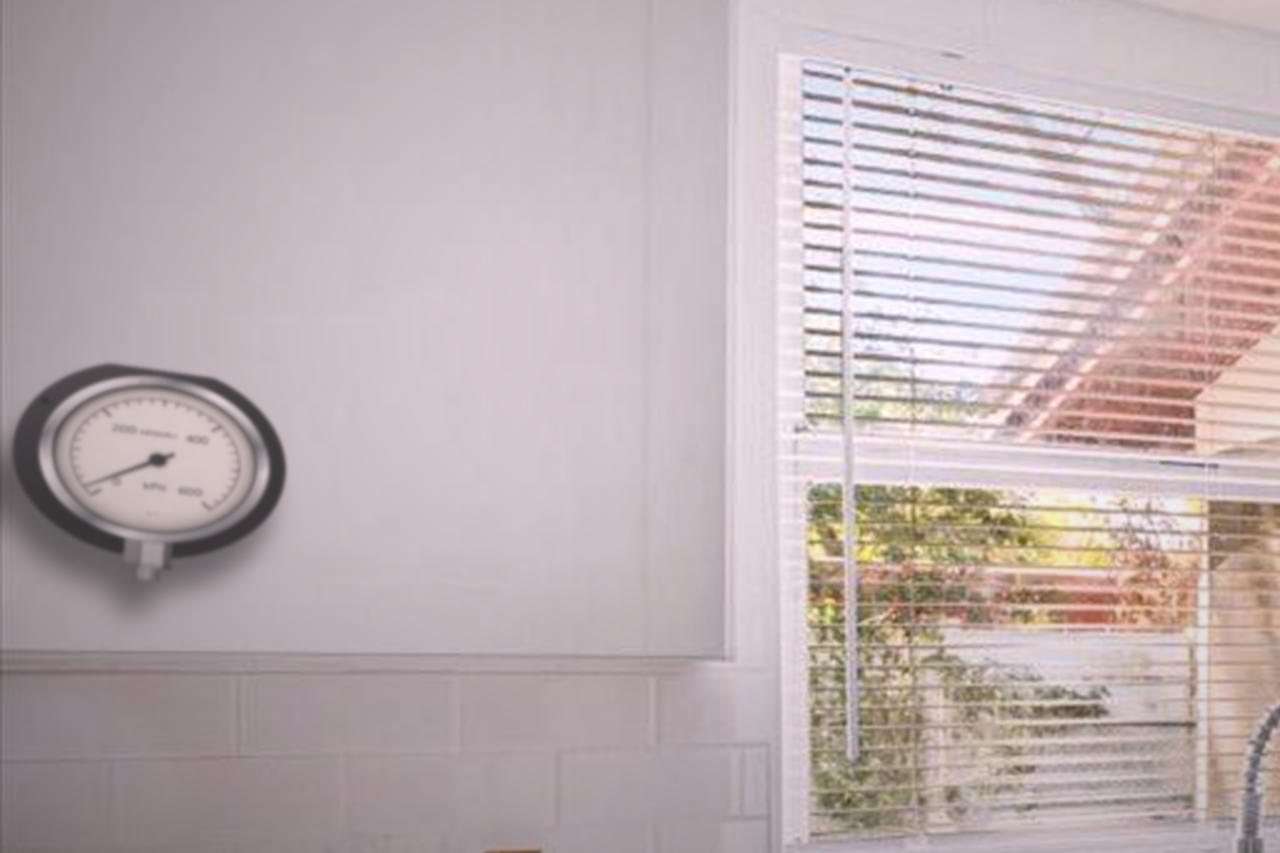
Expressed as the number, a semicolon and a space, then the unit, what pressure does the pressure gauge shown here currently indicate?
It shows 20; kPa
